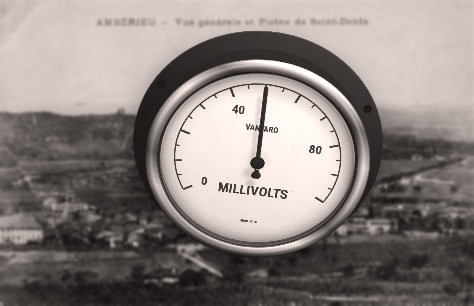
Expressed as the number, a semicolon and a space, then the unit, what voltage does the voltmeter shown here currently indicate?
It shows 50; mV
